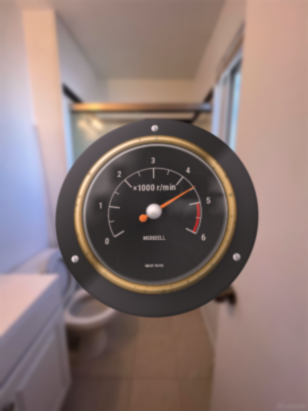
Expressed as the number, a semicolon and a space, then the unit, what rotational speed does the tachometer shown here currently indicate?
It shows 4500; rpm
